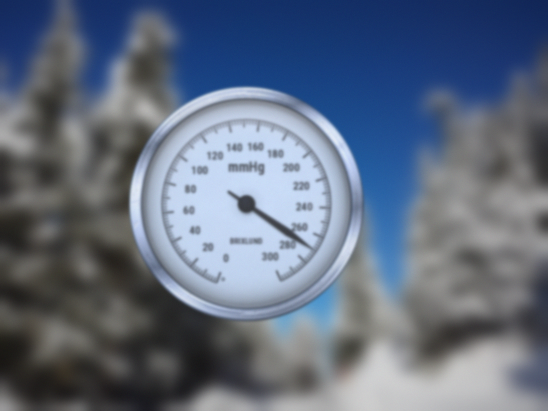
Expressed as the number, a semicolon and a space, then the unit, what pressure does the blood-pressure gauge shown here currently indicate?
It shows 270; mmHg
